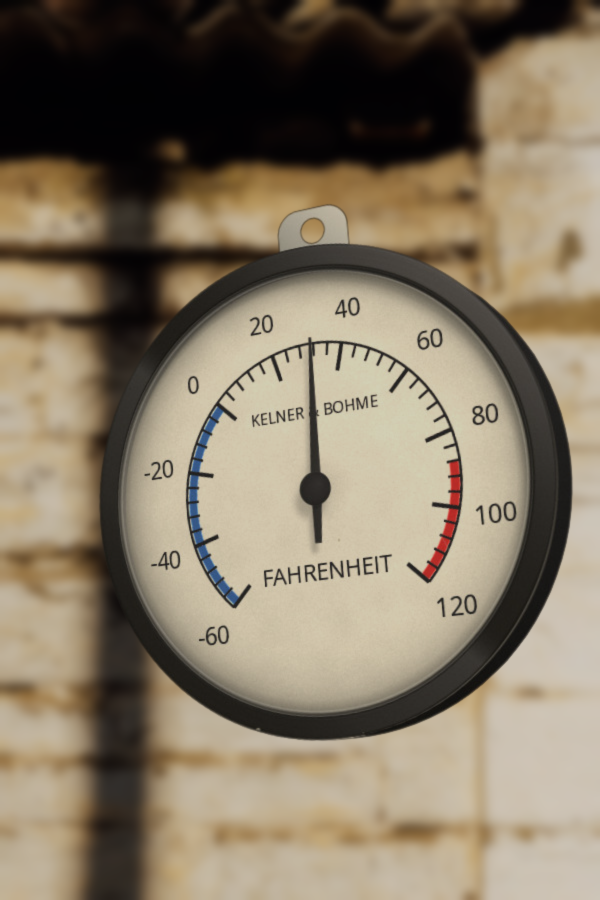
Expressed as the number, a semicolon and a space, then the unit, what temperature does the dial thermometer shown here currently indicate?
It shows 32; °F
